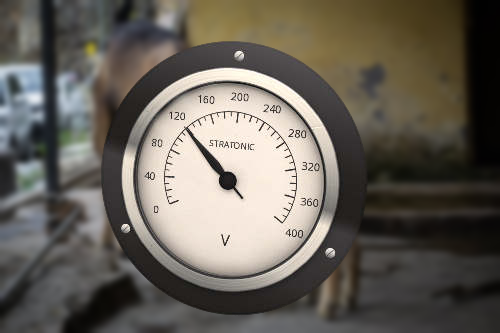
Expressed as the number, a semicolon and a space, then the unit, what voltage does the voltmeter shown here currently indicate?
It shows 120; V
